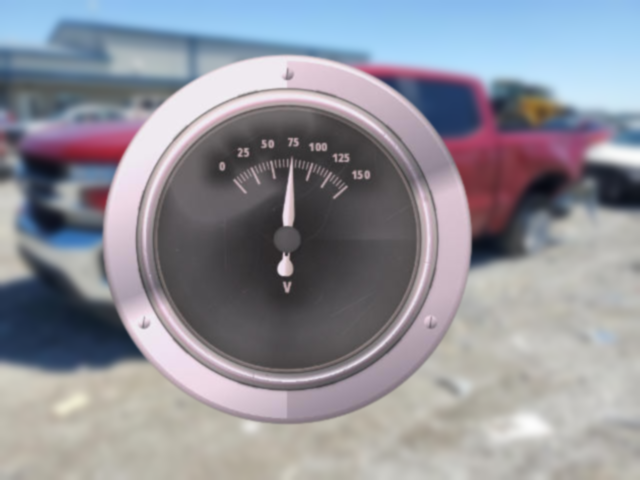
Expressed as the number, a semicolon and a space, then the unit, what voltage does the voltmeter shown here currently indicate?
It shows 75; V
